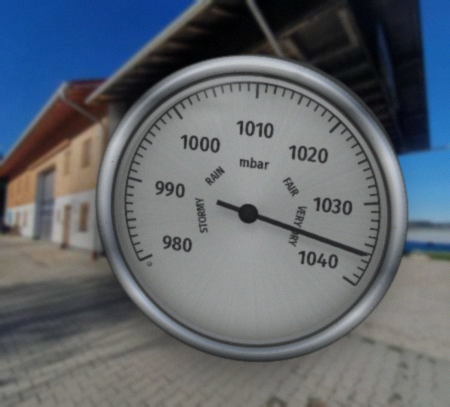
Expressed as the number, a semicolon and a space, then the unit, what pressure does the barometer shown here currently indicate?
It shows 1036; mbar
